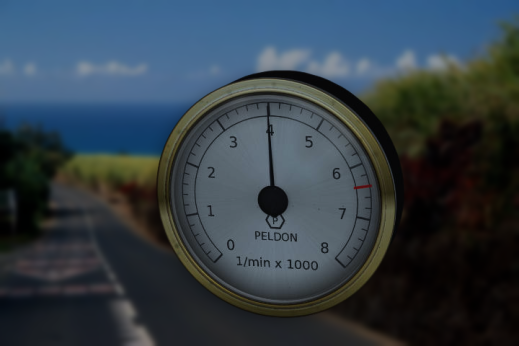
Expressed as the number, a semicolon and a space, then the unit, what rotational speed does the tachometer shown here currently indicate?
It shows 4000; rpm
